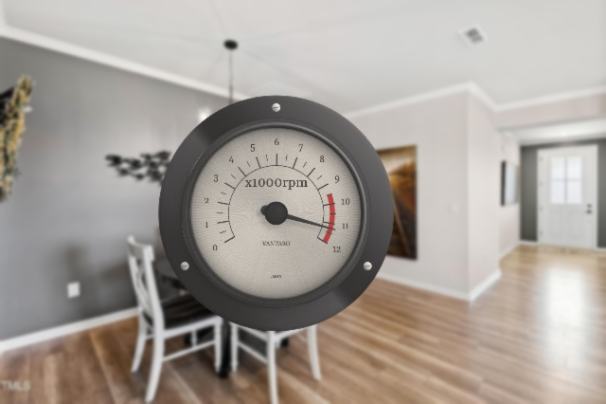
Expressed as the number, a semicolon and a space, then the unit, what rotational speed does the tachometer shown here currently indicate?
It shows 11250; rpm
